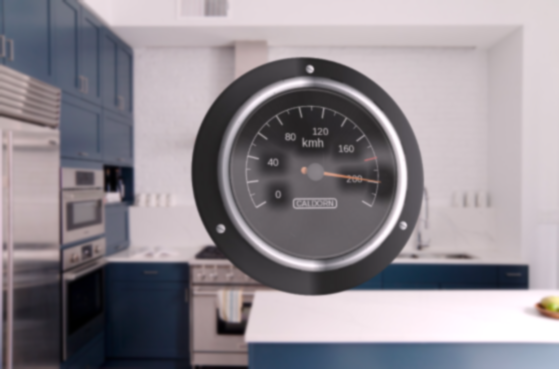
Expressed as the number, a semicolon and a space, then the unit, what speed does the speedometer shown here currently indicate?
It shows 200; km/h
